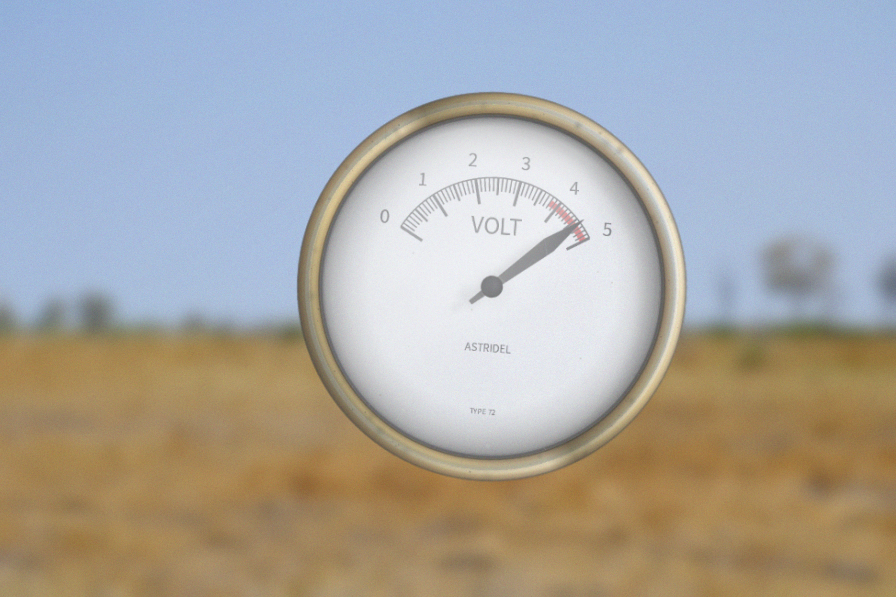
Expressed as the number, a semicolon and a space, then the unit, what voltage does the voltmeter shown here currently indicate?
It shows 4.6; V
